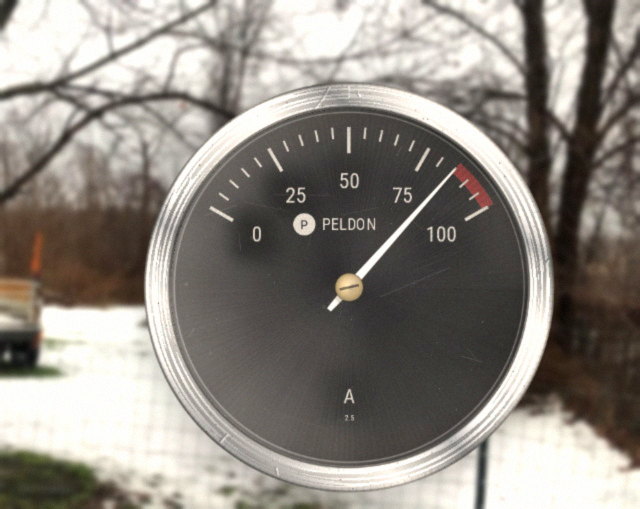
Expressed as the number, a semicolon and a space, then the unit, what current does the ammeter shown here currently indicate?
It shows 85; A
